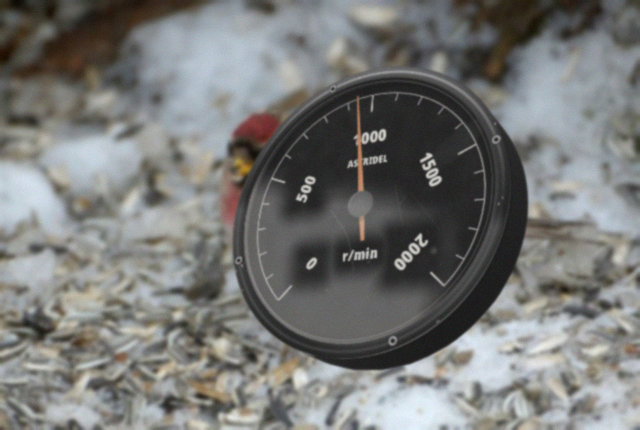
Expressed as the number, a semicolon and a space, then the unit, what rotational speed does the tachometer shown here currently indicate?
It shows 950; rpm
